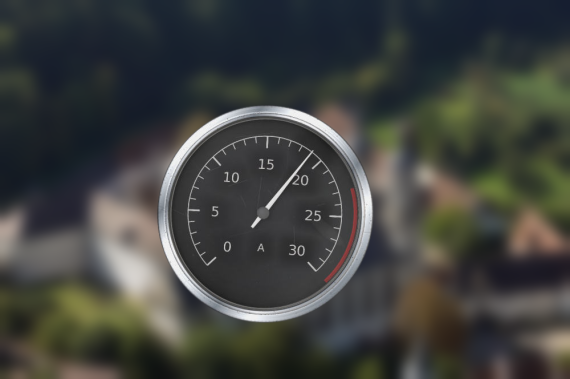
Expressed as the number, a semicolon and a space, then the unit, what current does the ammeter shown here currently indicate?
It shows 19; A
